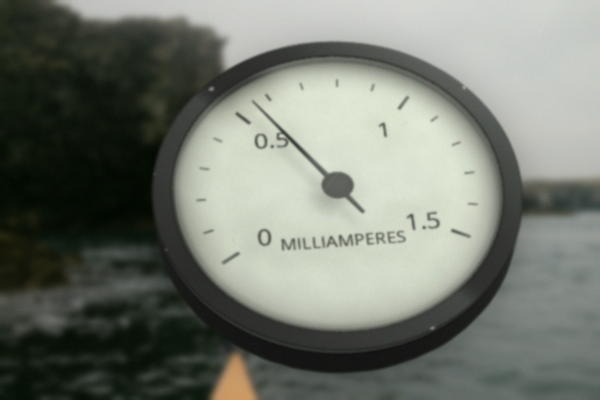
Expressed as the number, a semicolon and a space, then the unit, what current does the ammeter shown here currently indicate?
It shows 0.55; mA
